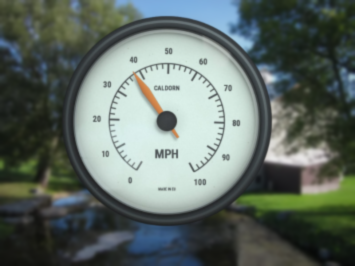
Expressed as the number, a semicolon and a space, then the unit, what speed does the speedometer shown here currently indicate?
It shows 38; mph
